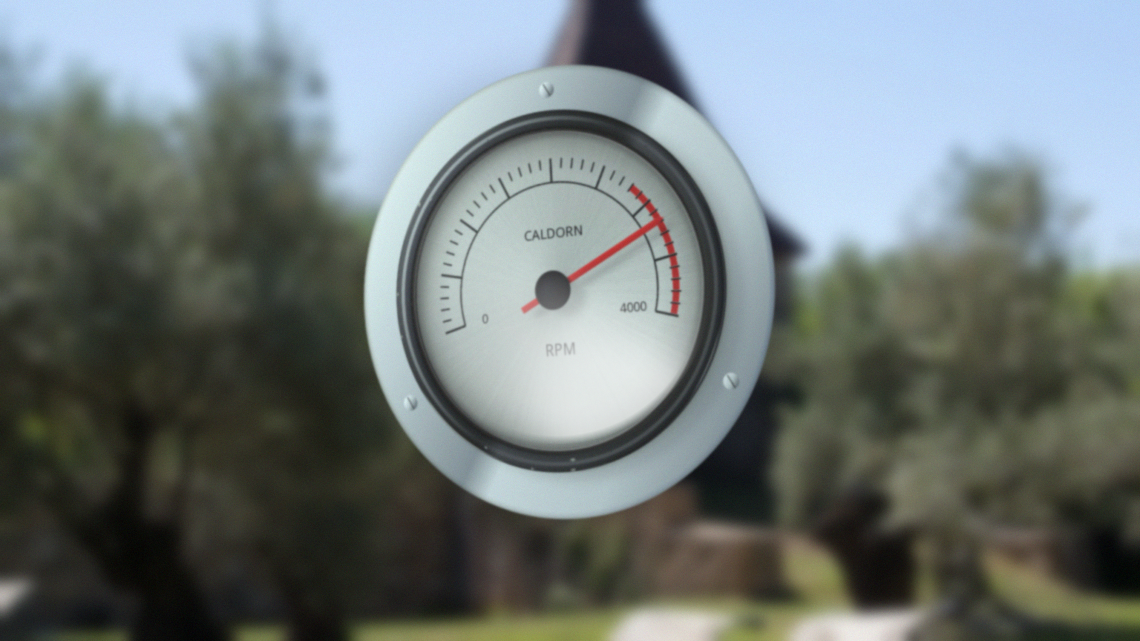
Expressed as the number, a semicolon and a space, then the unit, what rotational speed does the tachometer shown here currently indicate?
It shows 3200; rpm
